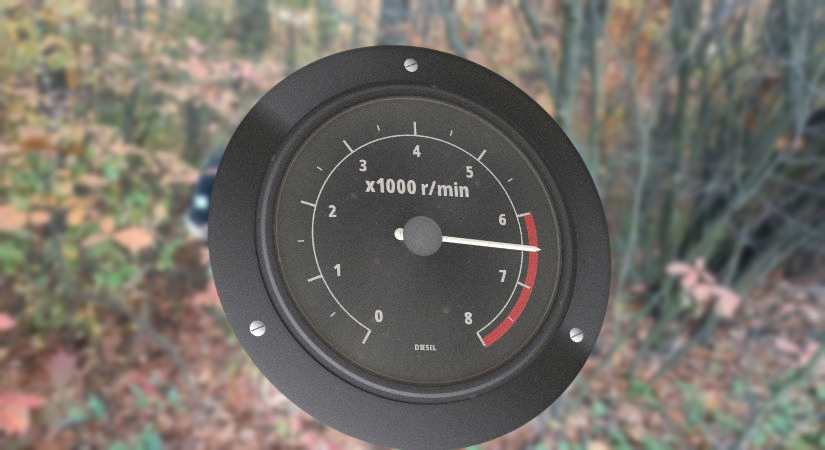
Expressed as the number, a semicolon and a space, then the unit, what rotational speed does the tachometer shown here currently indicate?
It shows 6500; rpm
